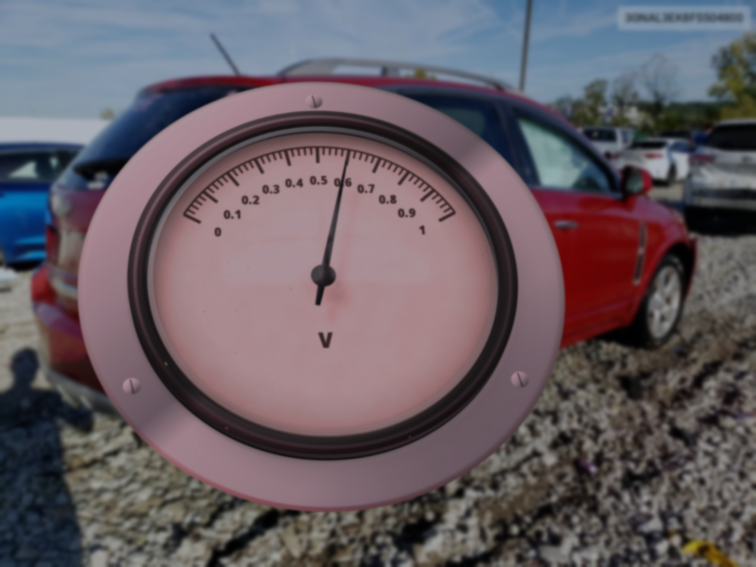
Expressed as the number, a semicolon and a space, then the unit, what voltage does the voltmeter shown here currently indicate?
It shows 0.6; V
